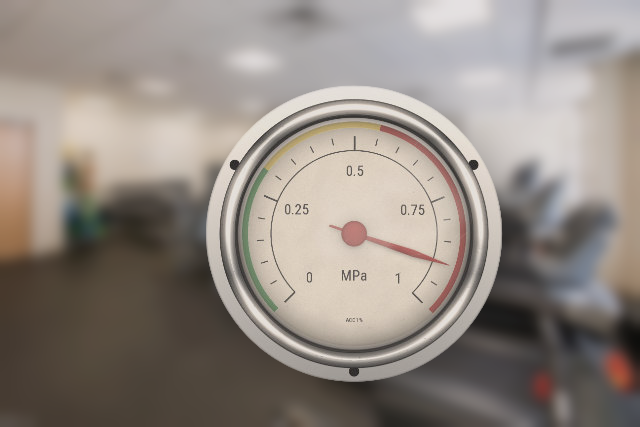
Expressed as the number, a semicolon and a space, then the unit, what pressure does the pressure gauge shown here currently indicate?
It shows 0.9; MPa
